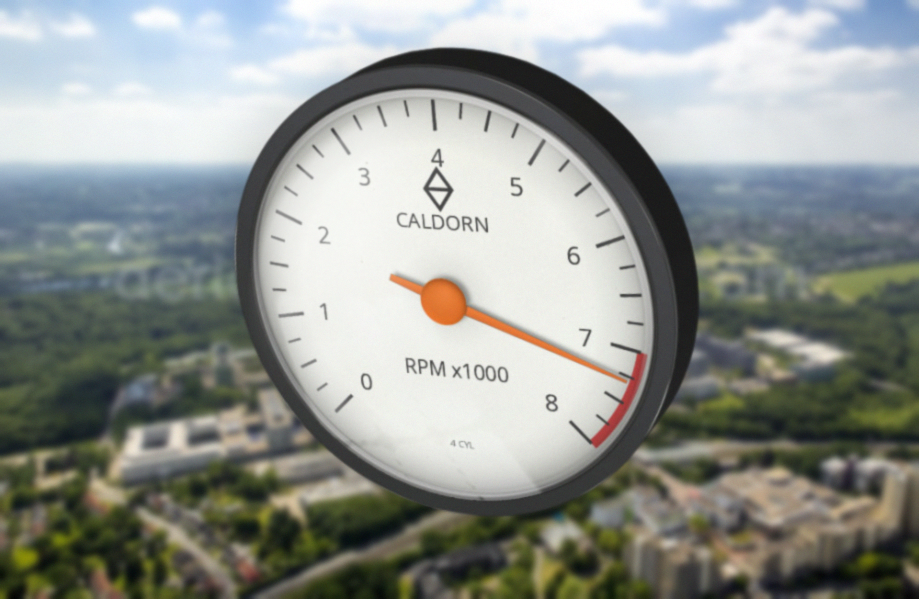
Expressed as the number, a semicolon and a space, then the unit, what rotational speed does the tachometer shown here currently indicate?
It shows 7250; rpm
